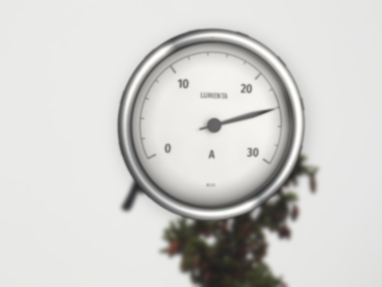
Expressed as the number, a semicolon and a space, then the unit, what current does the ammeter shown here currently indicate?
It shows 24; A
